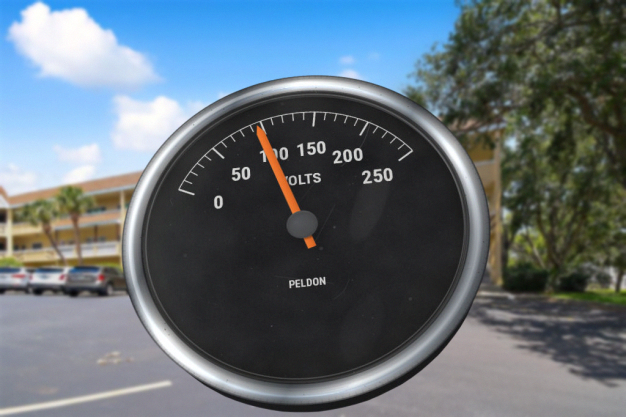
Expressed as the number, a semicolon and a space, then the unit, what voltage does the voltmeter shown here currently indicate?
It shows 95; V
